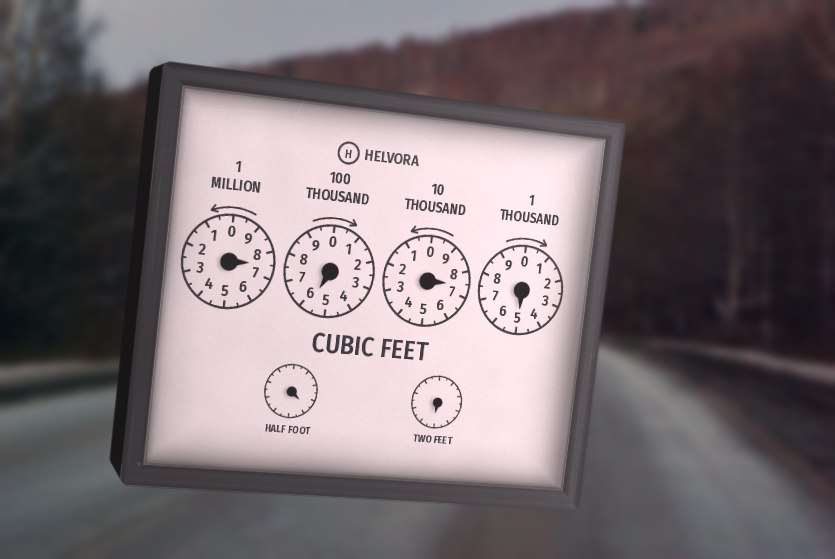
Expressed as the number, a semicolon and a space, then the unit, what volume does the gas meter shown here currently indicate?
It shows 757500; ft³
